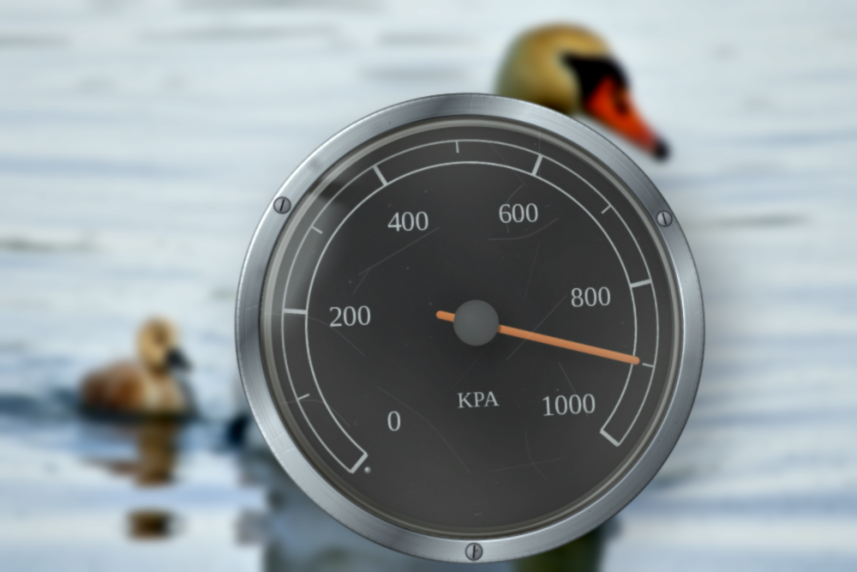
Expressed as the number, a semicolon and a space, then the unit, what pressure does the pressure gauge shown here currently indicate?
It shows 900; kPa
